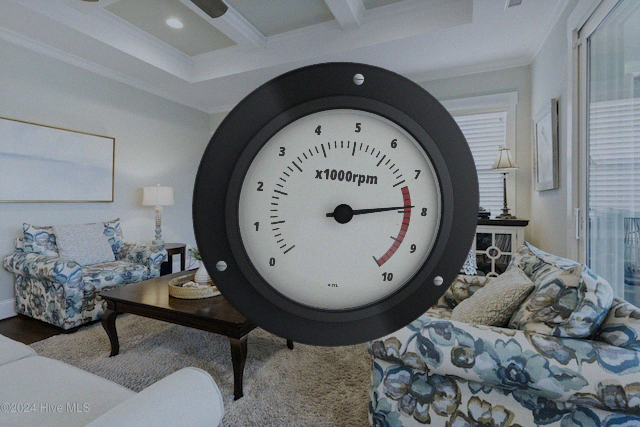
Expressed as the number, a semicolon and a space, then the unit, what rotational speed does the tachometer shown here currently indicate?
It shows 7800; rpm
